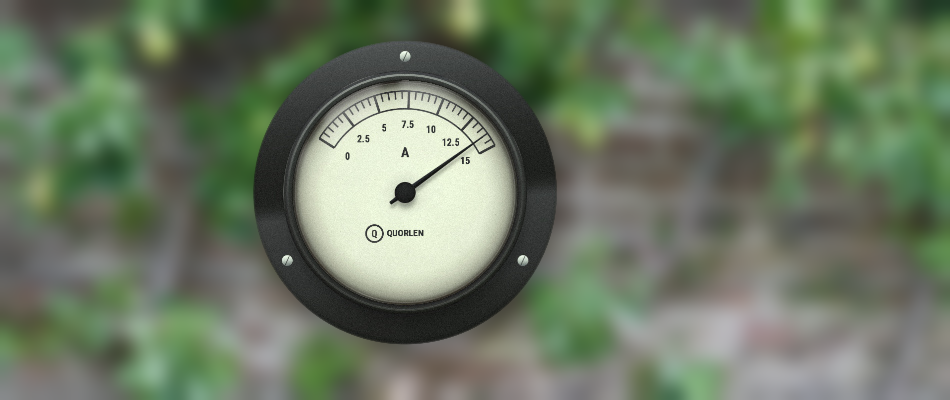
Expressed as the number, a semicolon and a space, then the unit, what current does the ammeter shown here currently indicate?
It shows 14; A
